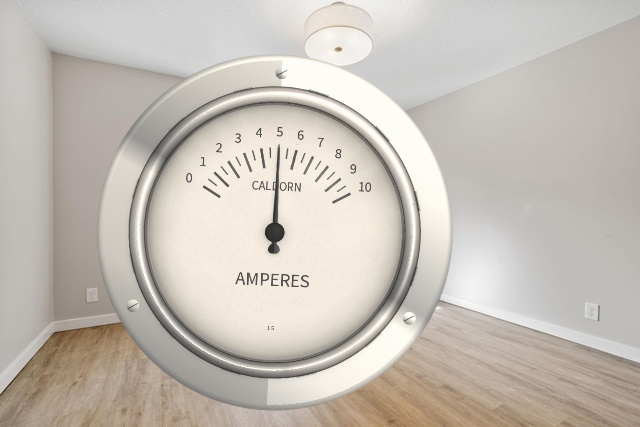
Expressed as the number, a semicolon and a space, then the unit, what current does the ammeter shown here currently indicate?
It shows 5; A
